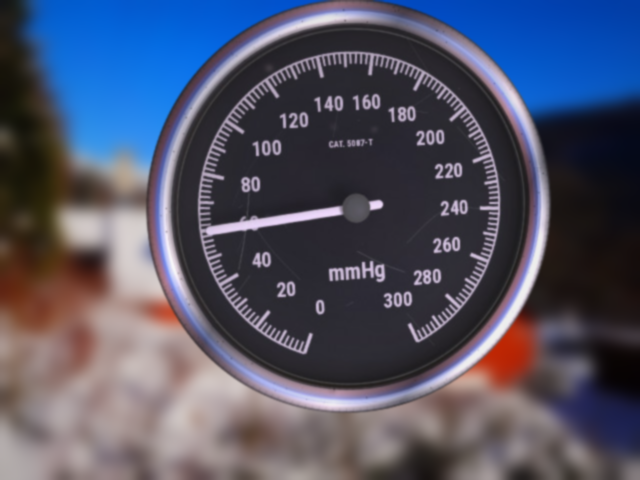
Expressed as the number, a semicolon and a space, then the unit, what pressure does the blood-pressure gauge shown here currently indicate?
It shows 60; mmHg
